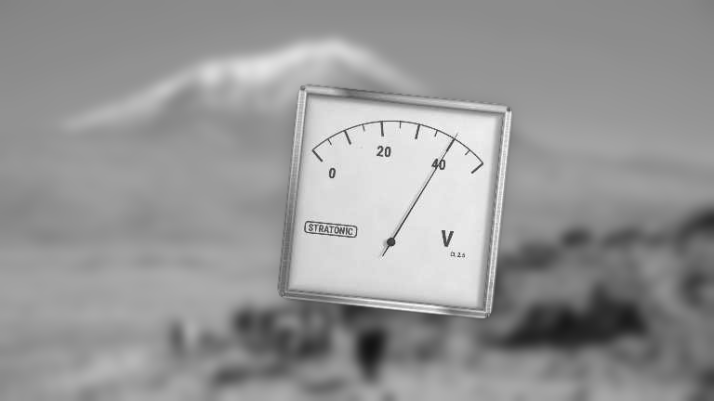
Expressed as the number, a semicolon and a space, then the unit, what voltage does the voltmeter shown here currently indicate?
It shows 40; V
